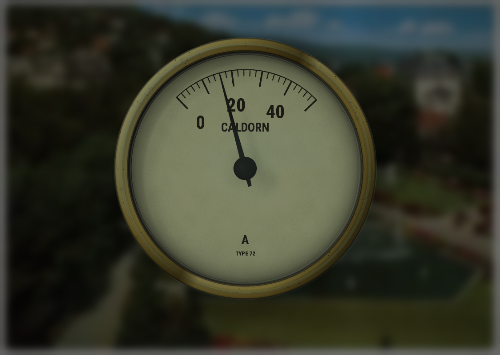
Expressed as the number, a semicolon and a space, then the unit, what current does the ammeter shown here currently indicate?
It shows 16; A
